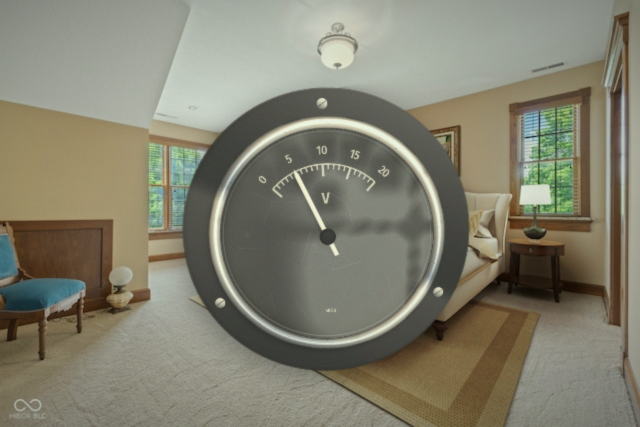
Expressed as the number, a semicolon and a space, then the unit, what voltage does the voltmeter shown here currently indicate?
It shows 5; V
